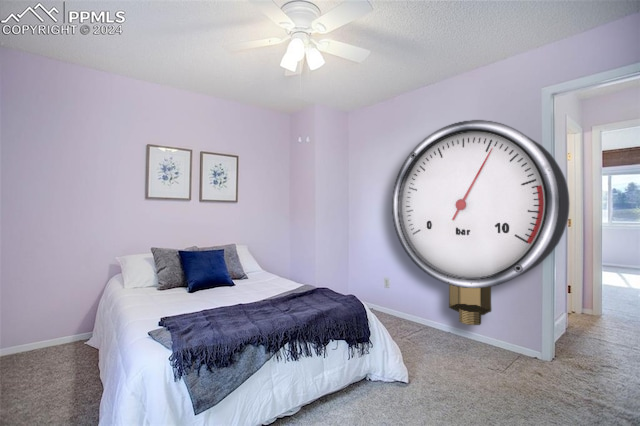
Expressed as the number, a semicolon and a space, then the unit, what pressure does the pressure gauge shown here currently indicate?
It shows 6.2; bar
